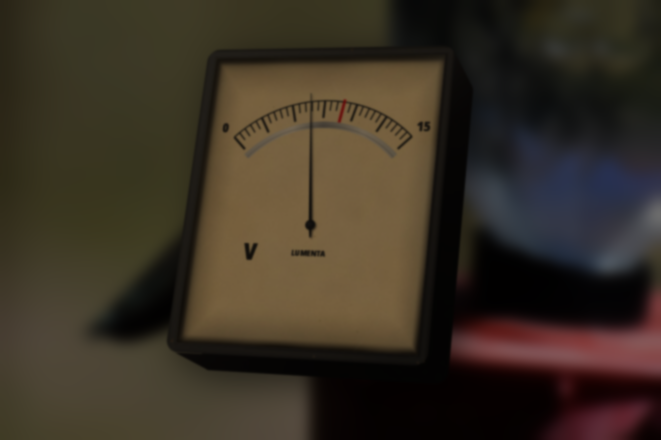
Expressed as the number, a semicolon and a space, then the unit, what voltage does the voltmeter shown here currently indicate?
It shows 6.5; V
